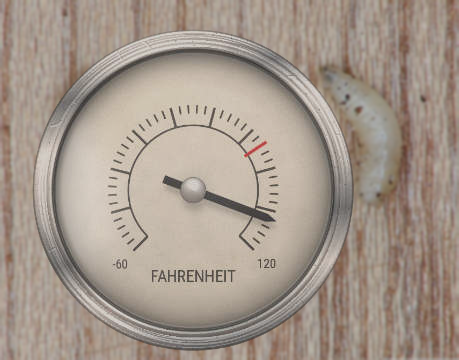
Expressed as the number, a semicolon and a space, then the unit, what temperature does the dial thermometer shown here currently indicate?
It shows 104; °F
